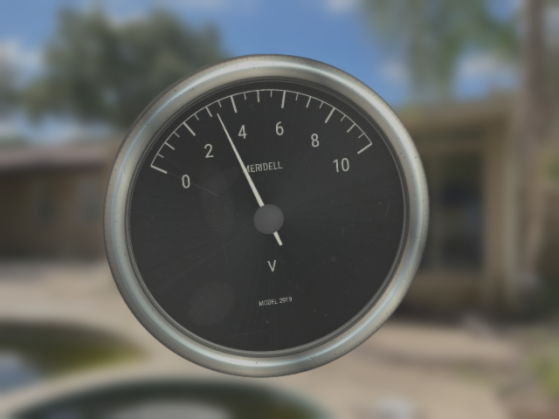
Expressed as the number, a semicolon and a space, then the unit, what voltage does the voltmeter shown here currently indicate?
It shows 3.25; V
